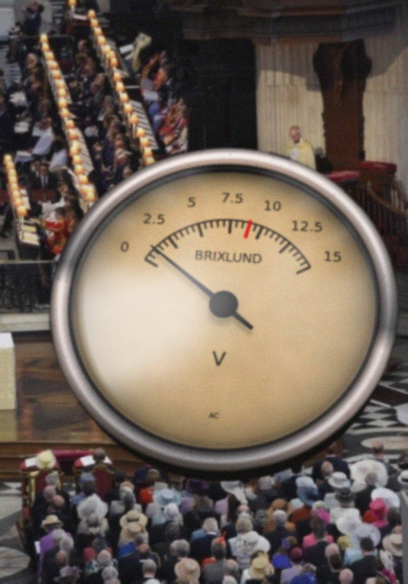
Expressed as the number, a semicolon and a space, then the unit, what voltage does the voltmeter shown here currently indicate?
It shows 1; V
